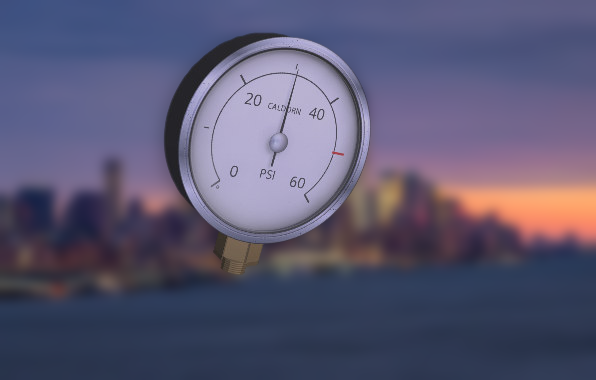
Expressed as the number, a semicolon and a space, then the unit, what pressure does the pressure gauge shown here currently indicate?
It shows 30; psi
